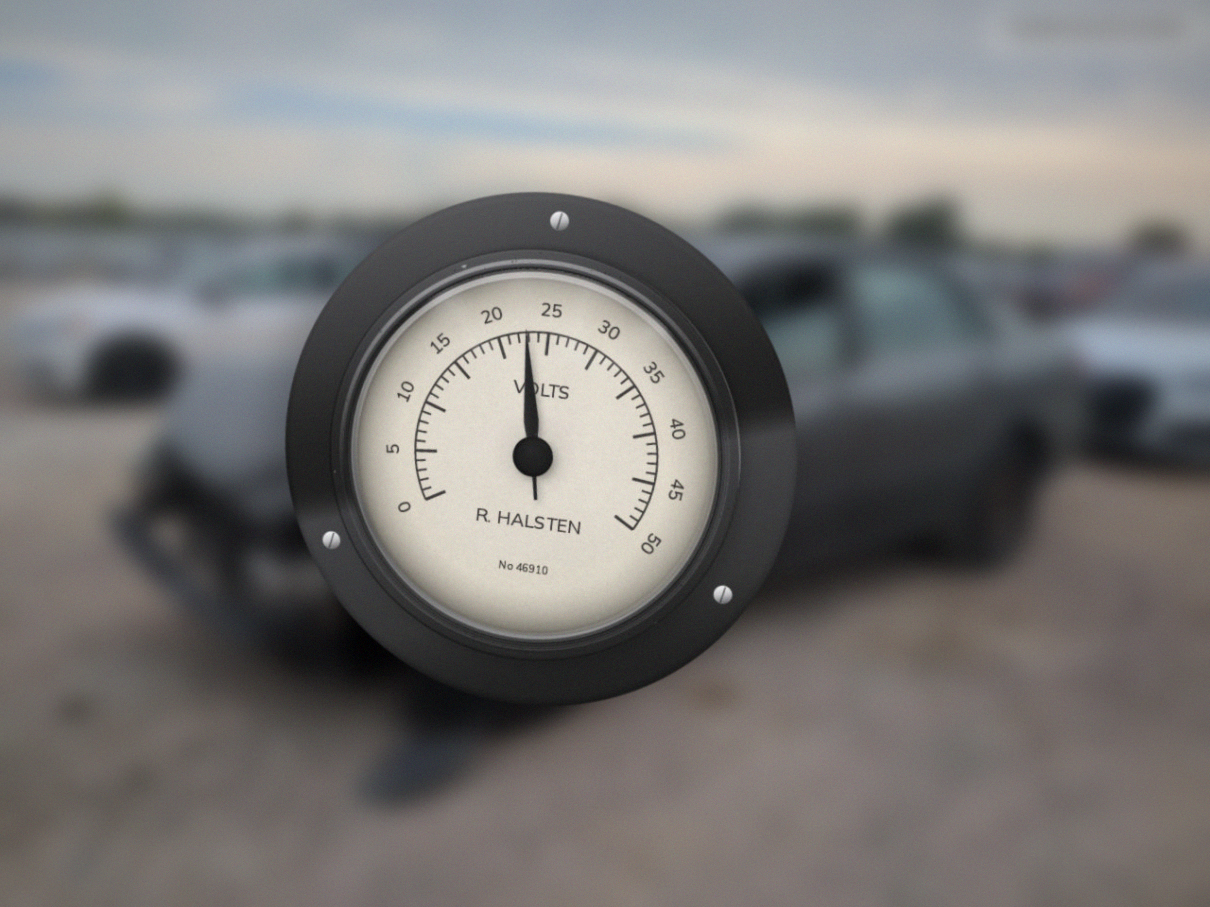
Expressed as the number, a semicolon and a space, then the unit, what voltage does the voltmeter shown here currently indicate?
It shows 23; V
